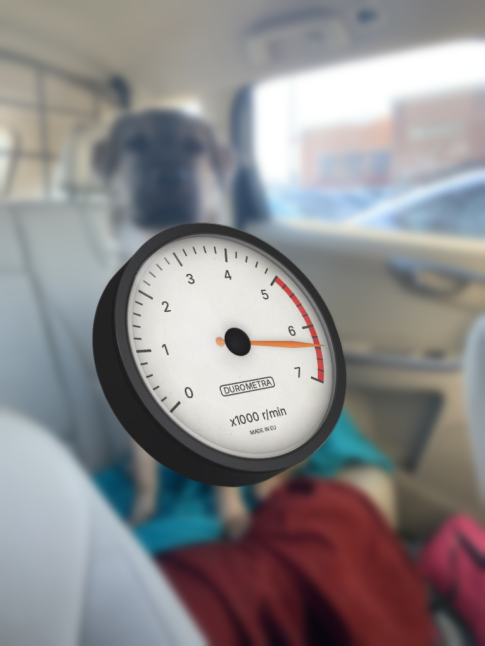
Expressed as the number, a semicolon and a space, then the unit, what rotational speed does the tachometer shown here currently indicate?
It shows 6400; rpm
